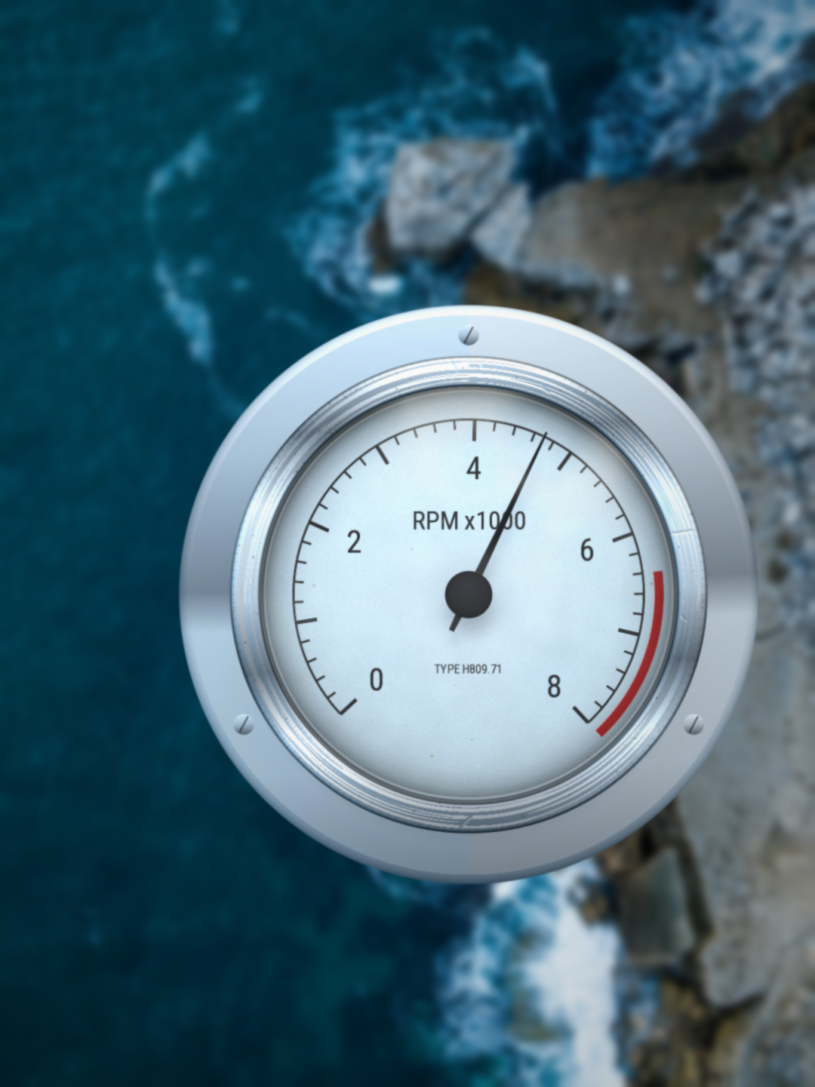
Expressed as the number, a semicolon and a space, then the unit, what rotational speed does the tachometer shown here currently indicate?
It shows 4700; rpm
